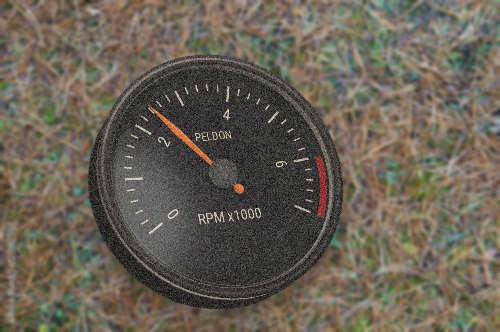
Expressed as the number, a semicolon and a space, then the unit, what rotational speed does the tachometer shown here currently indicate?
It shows 2400; rpm
